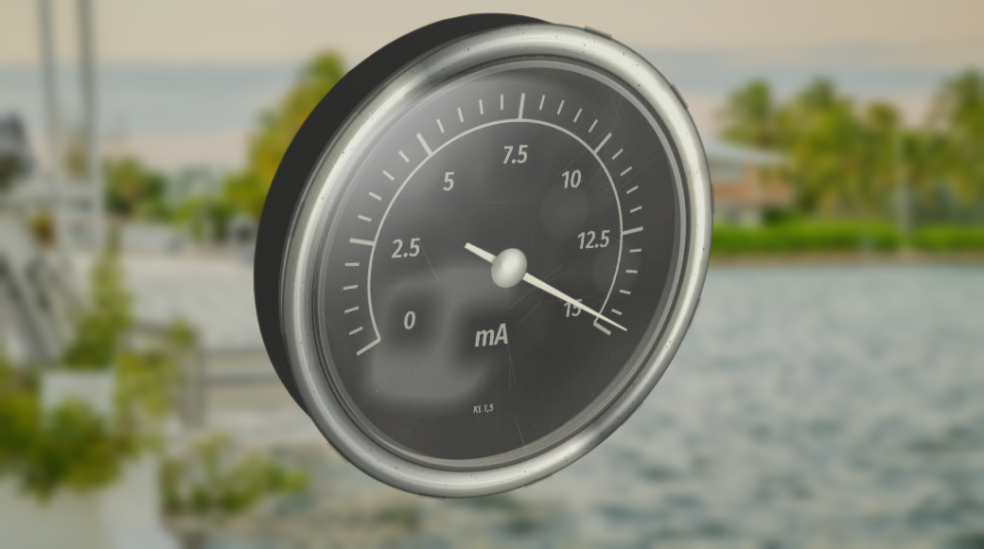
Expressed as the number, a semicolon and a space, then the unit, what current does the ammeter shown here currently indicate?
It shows 14.75; mA
